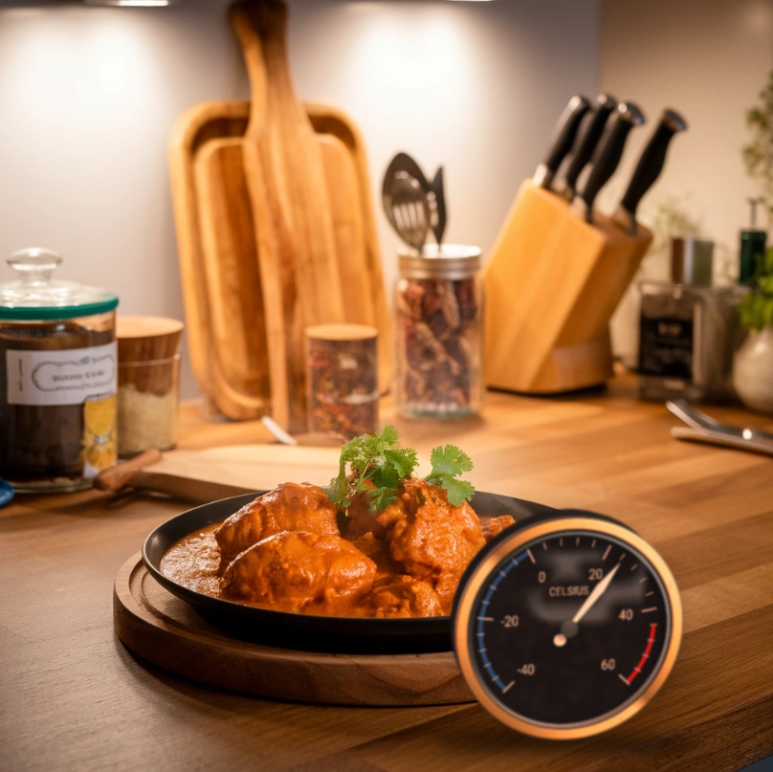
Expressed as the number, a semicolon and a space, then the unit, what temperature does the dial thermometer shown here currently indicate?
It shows 24; °C
